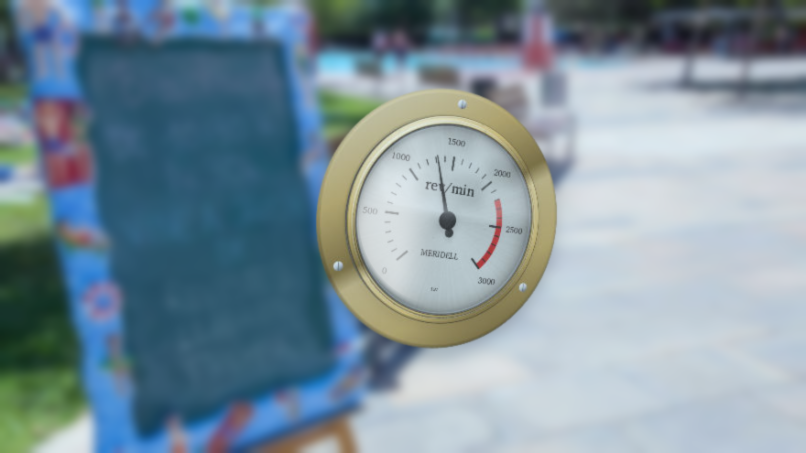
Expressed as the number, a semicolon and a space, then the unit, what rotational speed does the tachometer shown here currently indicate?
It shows 1300; rpm
